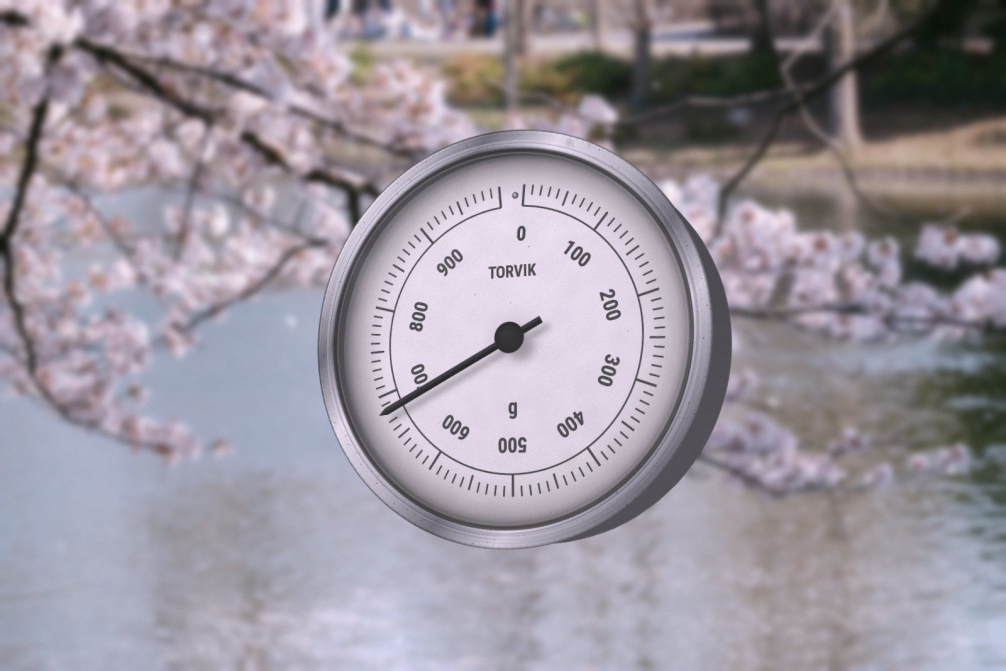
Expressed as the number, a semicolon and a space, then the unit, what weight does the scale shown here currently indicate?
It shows 680; g
